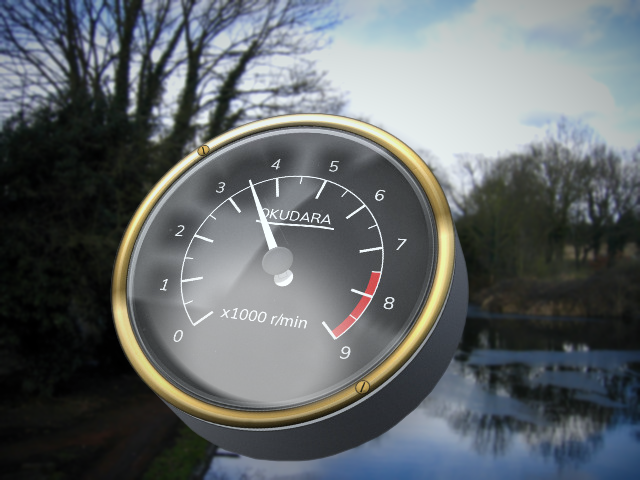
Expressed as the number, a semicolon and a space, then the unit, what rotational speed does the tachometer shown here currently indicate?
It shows 3500; rpm
